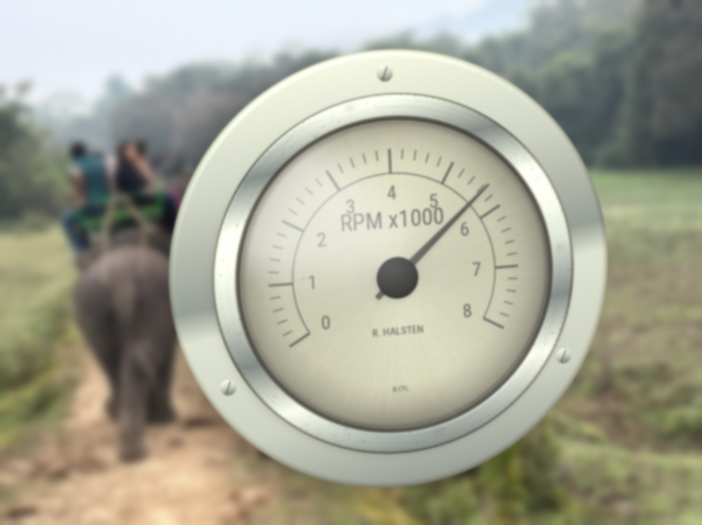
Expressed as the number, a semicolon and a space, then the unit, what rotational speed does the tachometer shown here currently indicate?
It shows 5600; rpm
